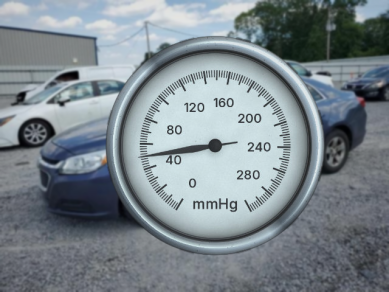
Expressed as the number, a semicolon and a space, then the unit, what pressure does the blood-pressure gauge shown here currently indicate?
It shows 50; mmHg
